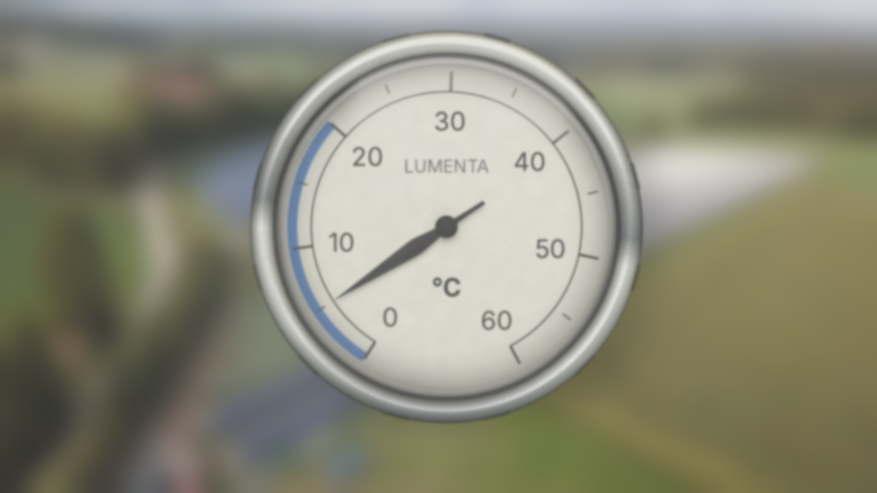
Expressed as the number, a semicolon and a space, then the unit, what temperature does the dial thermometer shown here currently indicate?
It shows 5; °C
